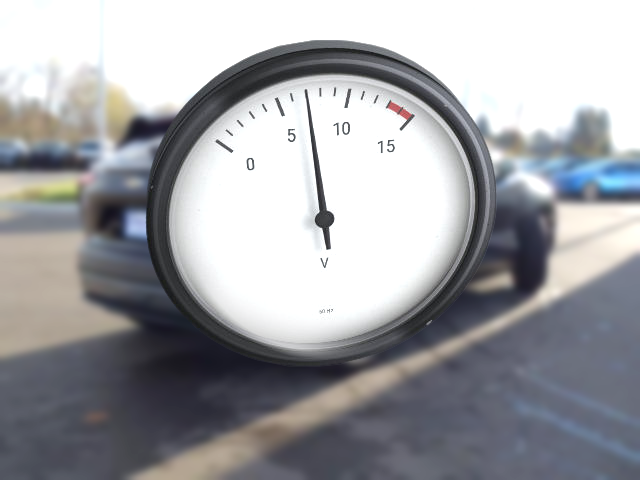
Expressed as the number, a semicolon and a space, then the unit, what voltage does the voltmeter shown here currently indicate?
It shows 7; V
